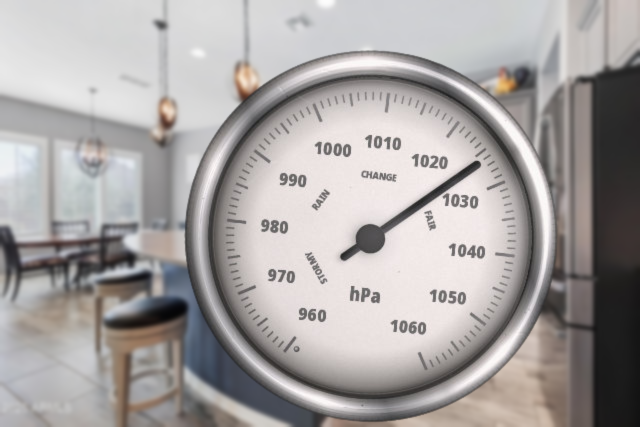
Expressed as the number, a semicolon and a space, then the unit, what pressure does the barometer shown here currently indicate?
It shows 1026; hPa
